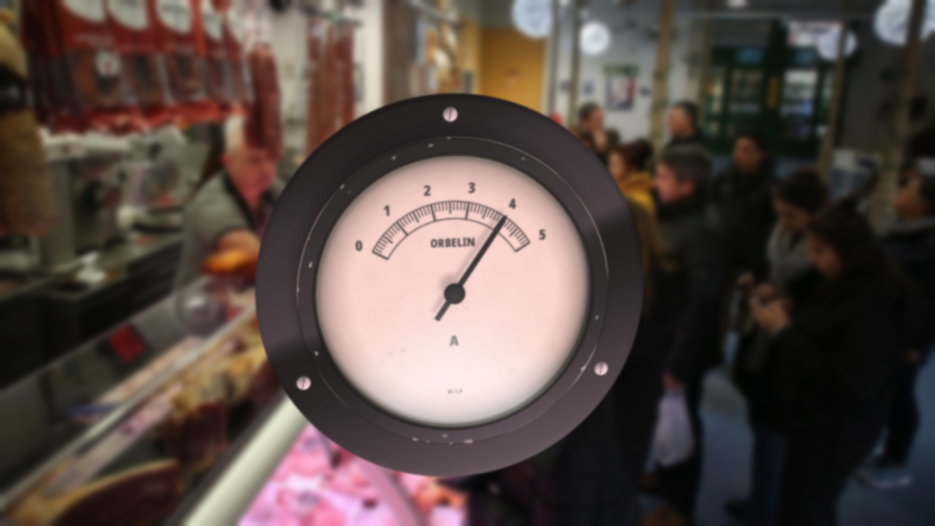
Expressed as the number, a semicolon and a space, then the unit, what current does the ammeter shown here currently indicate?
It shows 4; A
